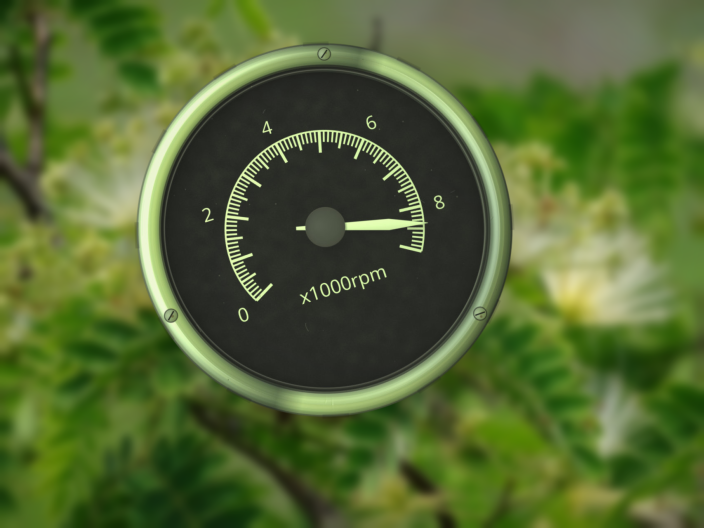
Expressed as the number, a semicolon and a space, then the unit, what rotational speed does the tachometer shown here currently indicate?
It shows 8400; rpm
